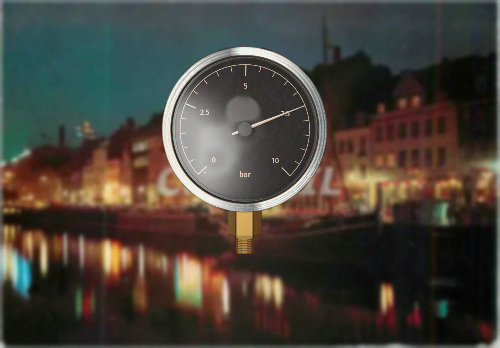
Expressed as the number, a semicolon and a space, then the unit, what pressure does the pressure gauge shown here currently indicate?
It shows 7.5; bar
